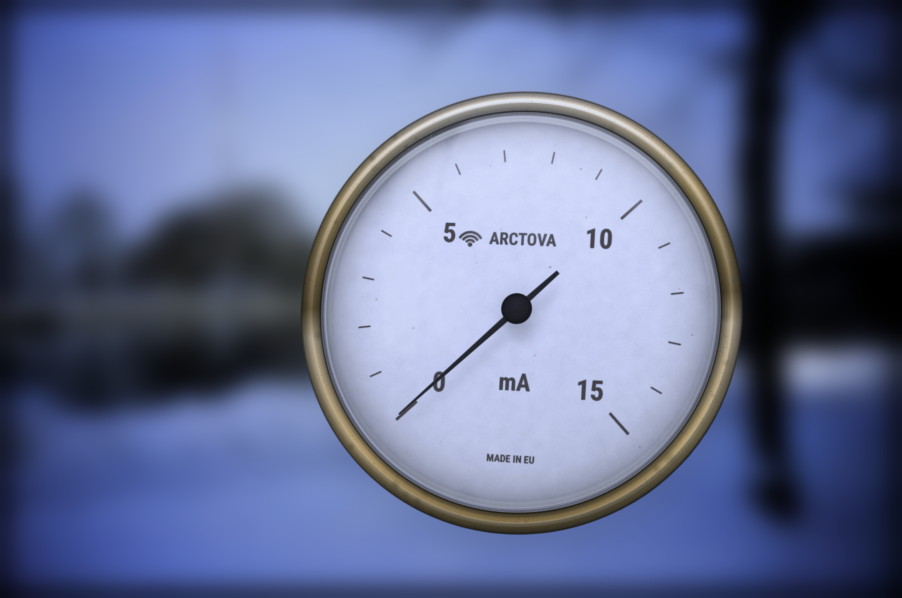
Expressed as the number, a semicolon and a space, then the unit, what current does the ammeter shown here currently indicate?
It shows 0; mA
